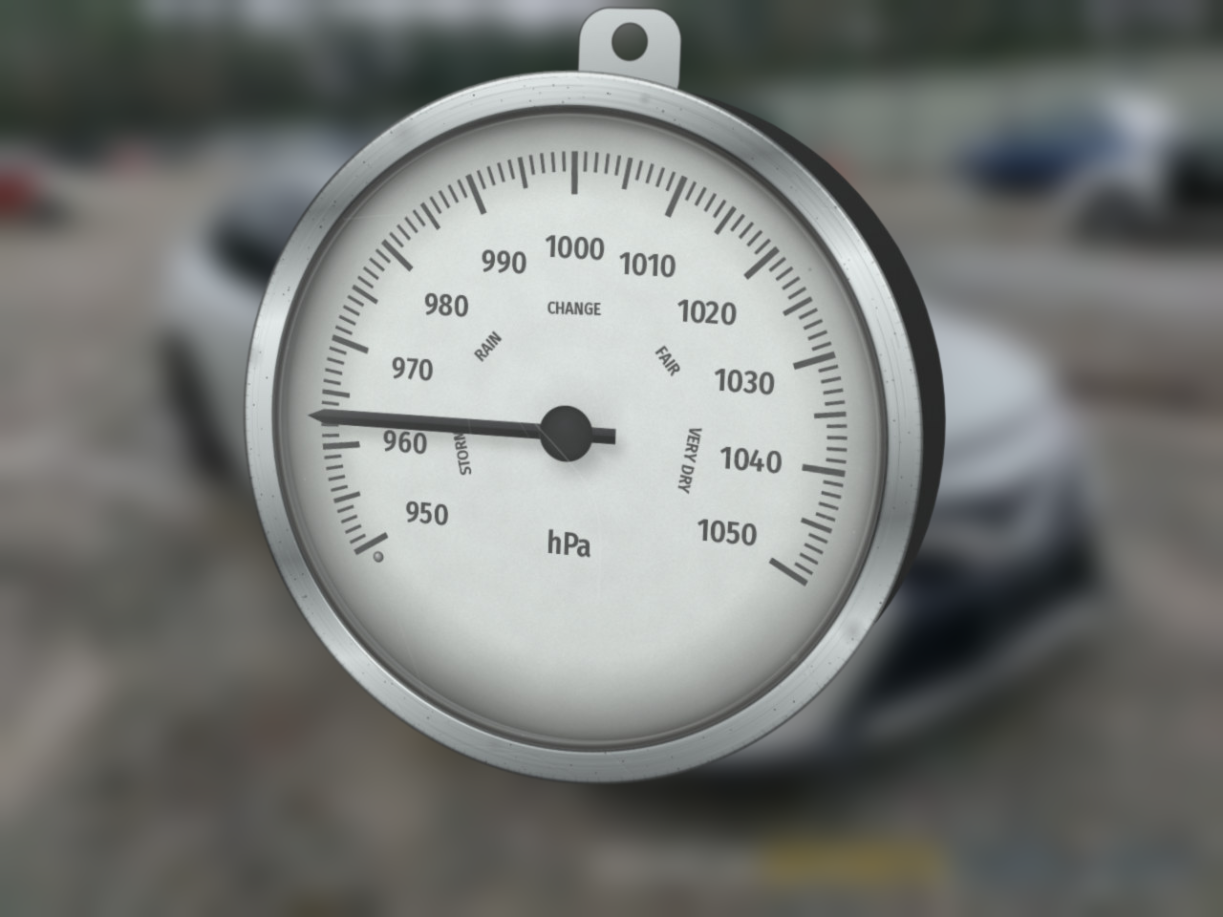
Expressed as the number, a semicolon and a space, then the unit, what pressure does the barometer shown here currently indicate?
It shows 963; hPa
